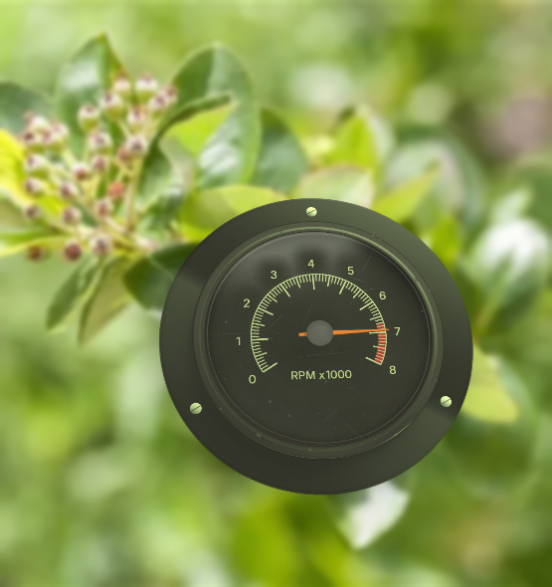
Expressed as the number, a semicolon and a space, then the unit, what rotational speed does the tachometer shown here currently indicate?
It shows 7000; rpm
